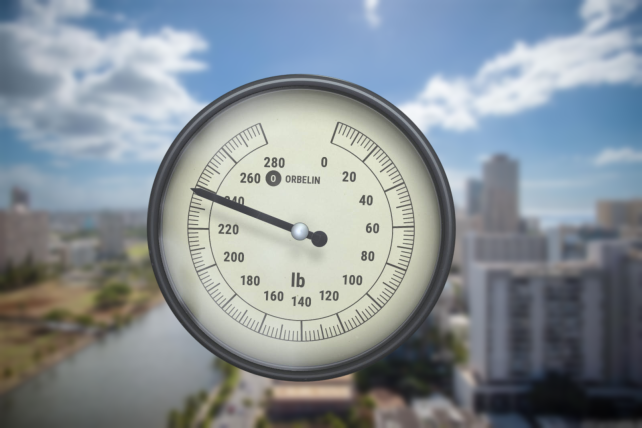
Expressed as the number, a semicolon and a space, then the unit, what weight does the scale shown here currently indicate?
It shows 238; lb
